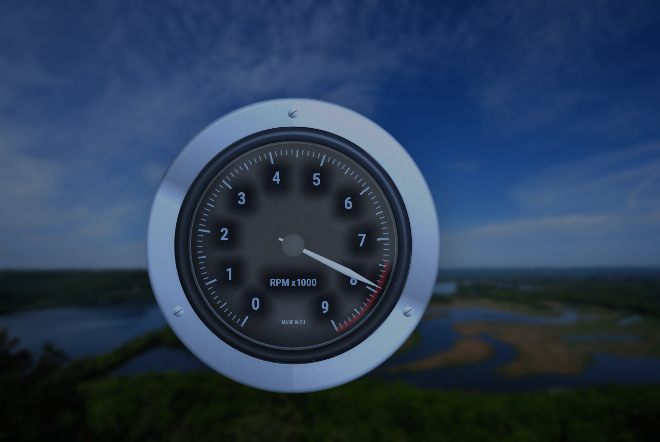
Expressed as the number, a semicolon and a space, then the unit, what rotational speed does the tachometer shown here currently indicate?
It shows 7900; rpm
